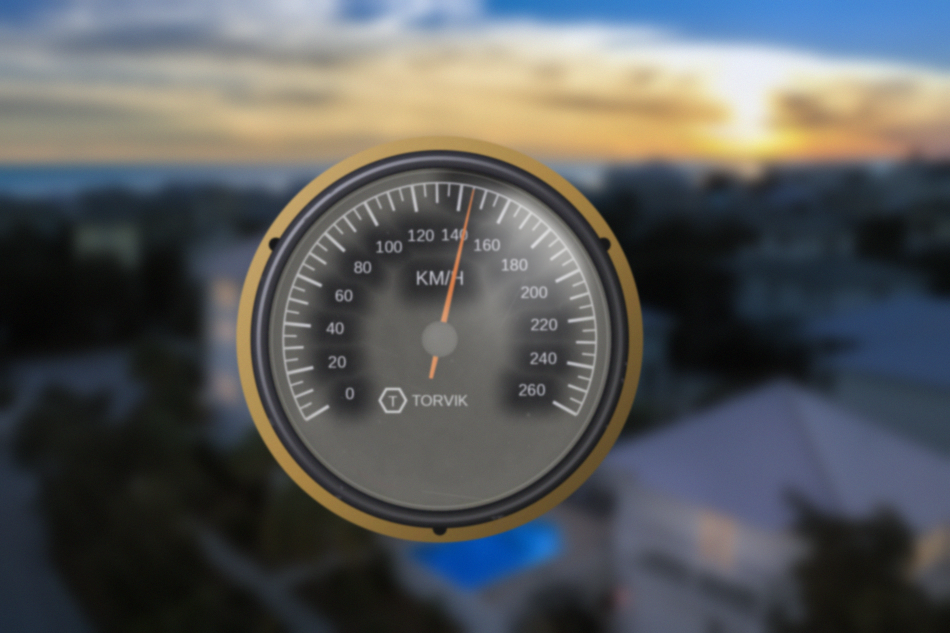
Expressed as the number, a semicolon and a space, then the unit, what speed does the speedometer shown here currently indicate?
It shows 145; km/h
